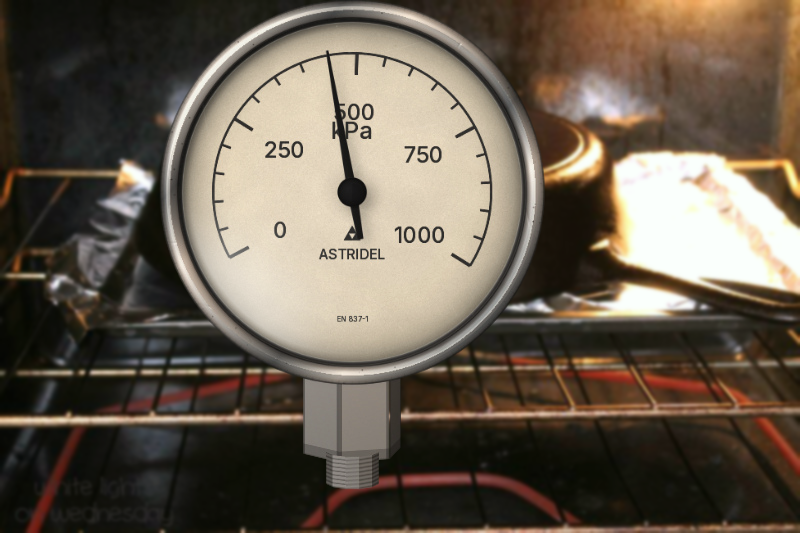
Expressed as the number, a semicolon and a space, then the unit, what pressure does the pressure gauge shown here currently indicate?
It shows 450; kPa
